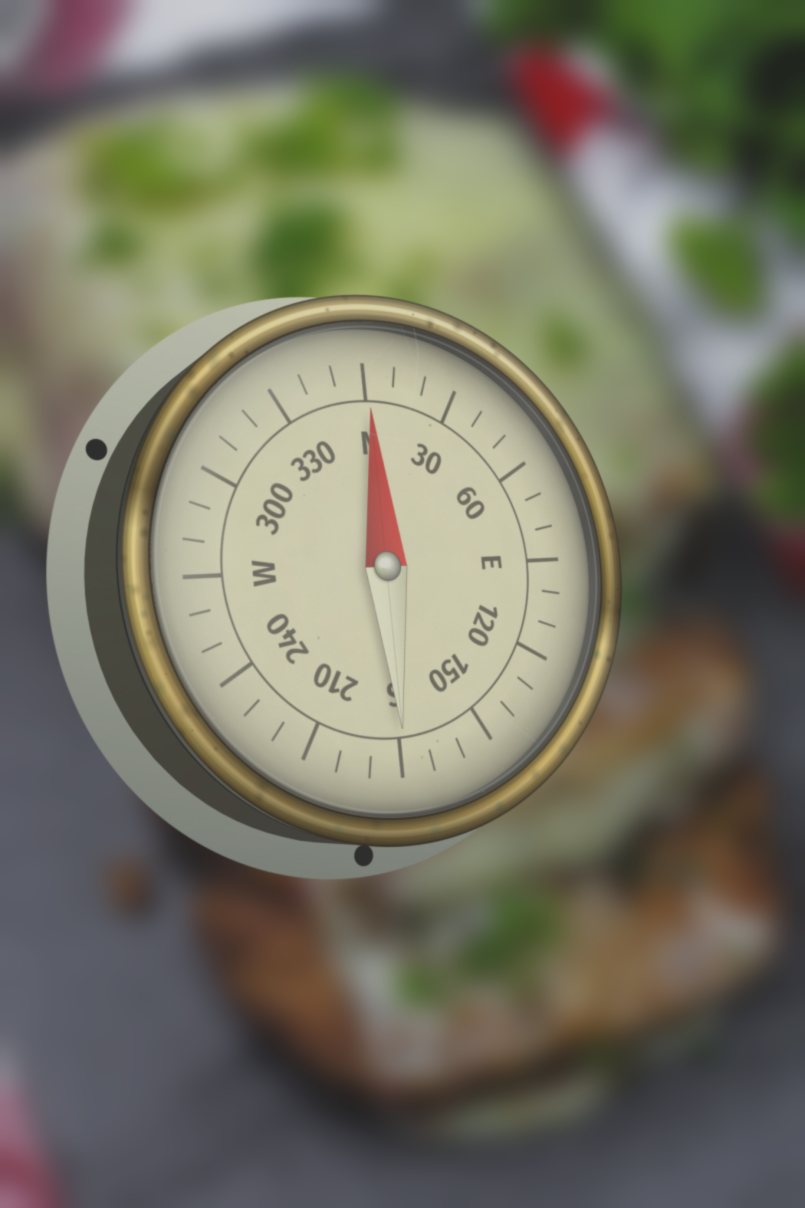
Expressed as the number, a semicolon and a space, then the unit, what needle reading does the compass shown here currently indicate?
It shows 0; °
